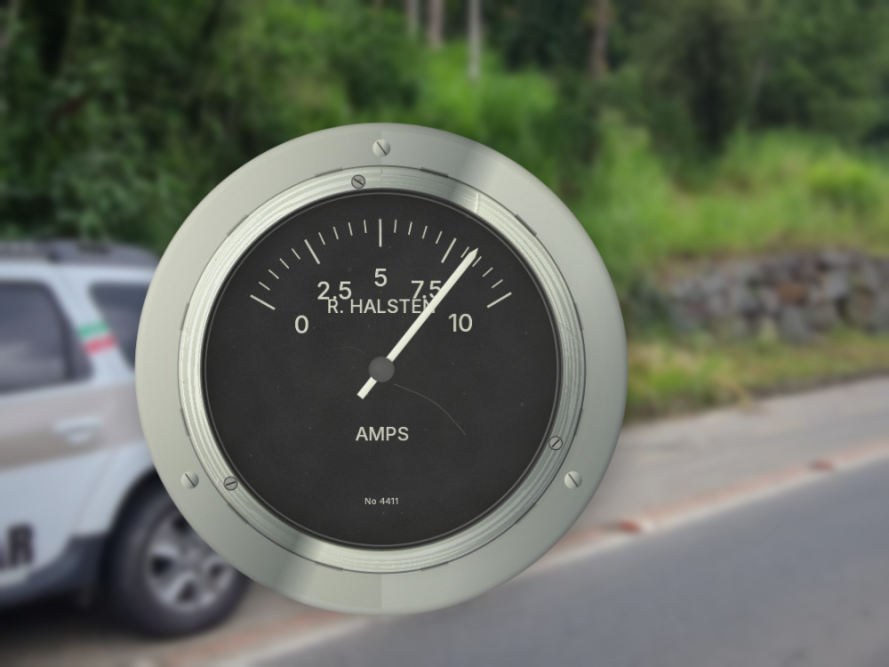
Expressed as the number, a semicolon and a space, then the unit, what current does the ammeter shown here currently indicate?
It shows 8.25; A
